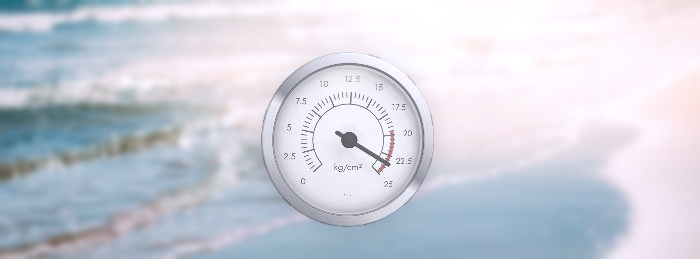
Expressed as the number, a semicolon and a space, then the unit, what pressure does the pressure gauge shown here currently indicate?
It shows 23.5; kg/cm²
